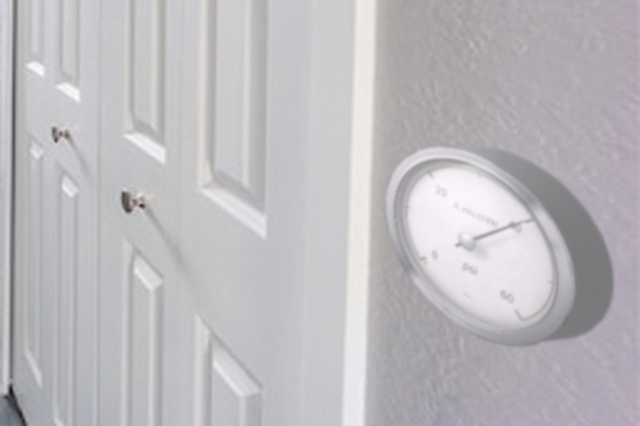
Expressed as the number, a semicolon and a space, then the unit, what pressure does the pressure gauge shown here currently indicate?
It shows 40; psi
